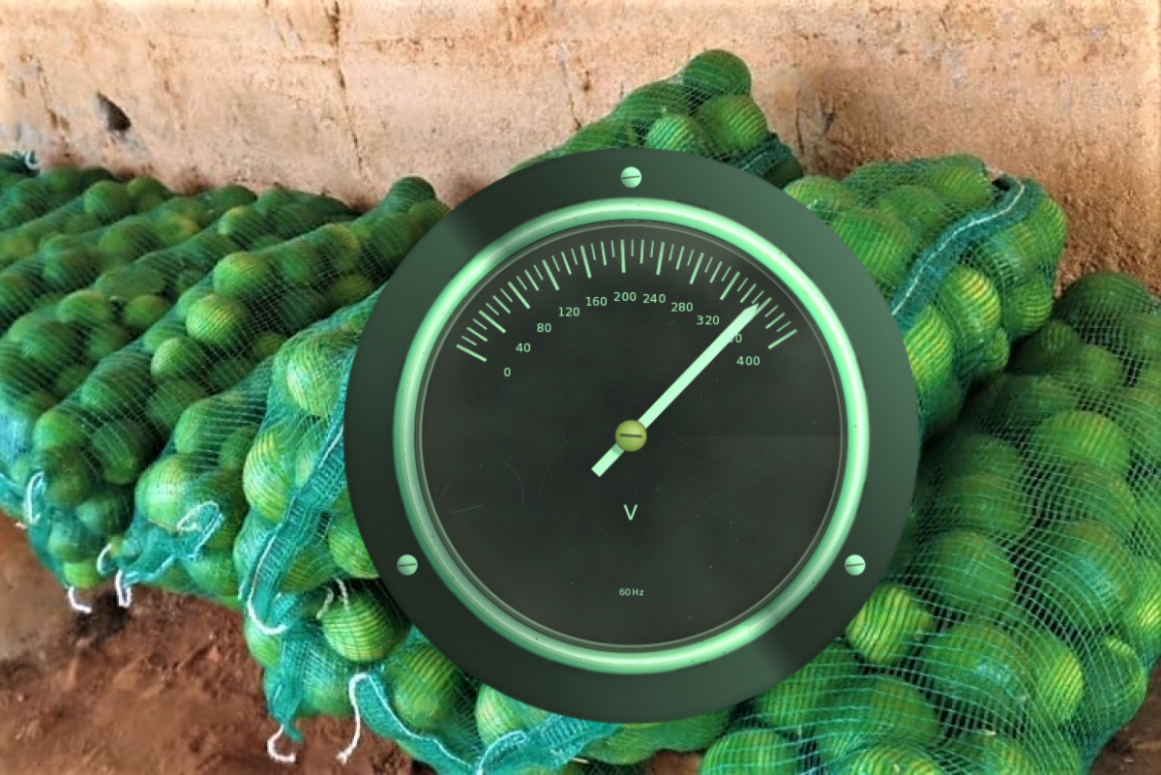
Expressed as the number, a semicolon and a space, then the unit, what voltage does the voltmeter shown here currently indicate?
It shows 355; V
